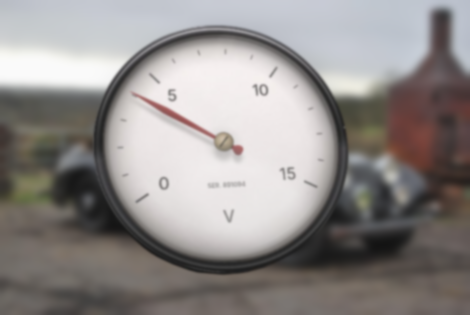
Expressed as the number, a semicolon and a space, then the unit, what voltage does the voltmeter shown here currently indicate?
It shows 4; V
